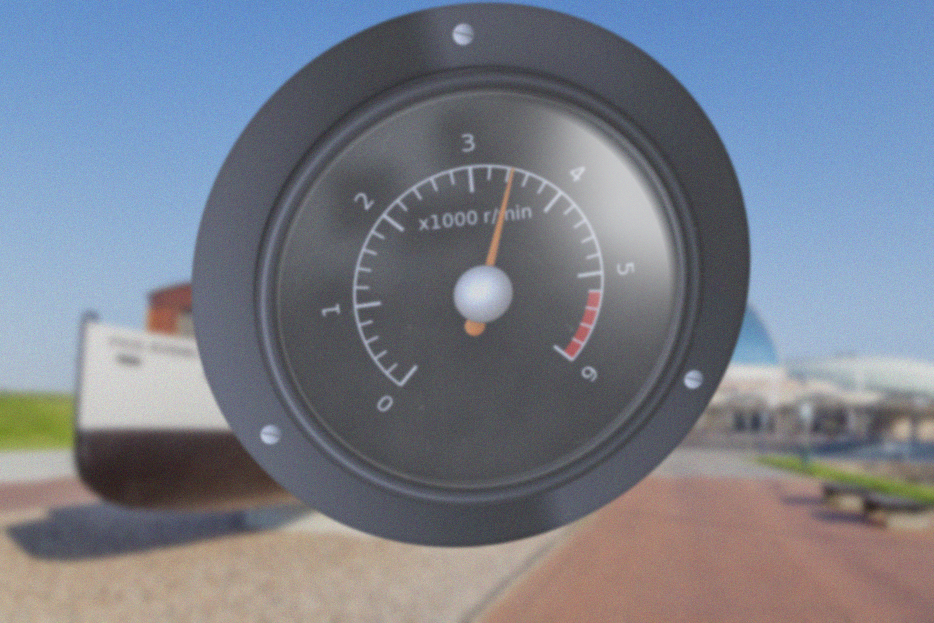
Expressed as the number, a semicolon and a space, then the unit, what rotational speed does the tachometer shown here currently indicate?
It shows 3400; rpm
